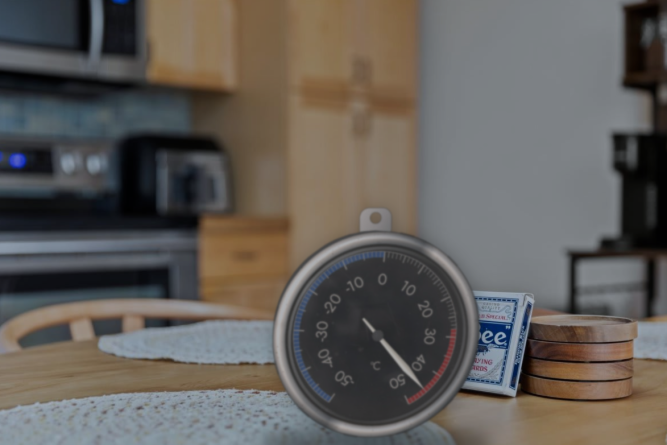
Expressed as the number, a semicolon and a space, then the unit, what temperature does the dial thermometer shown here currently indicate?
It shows 45; °C
